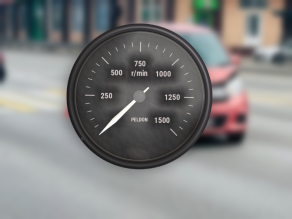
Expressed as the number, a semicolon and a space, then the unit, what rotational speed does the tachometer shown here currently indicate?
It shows 0; rpm
